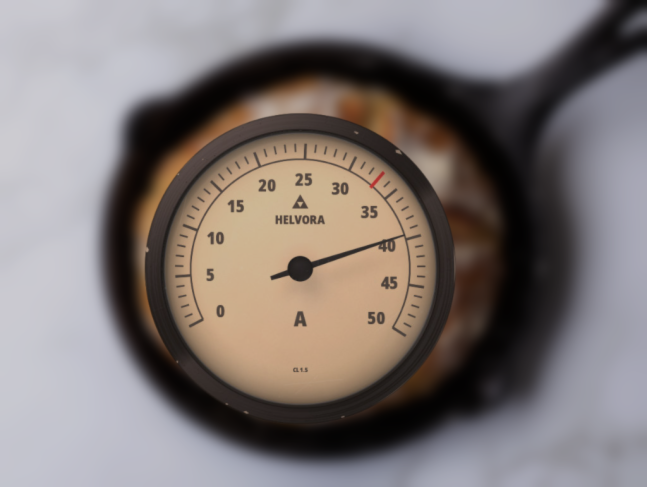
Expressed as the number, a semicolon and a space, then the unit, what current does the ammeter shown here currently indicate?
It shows 39.5; A
